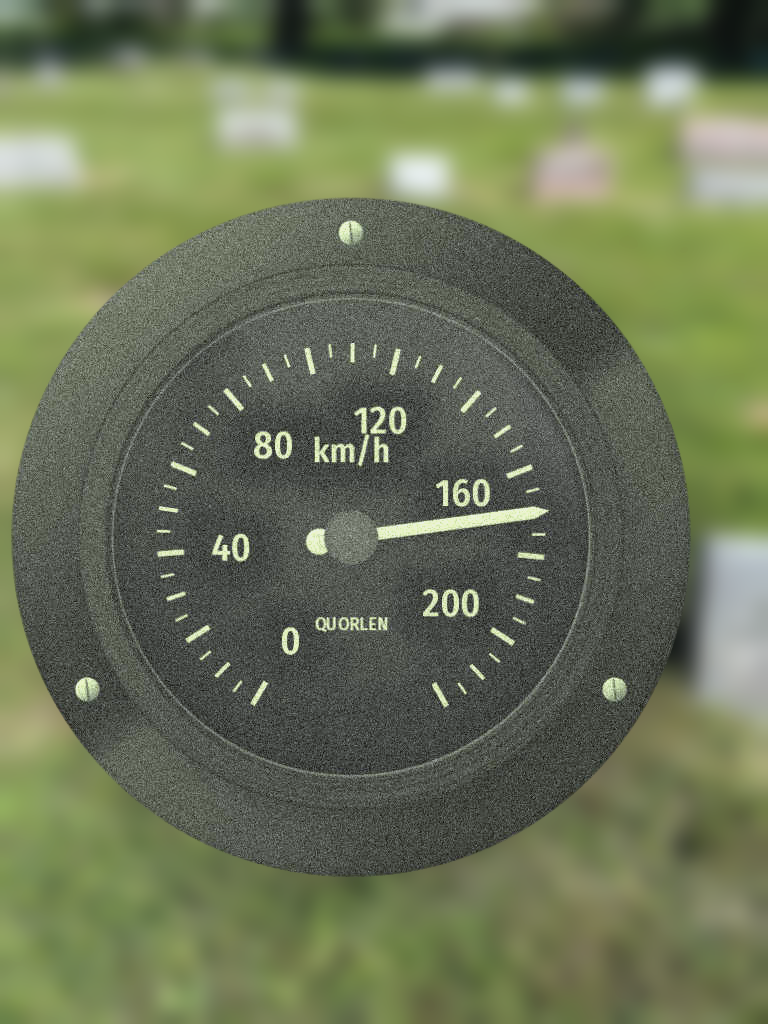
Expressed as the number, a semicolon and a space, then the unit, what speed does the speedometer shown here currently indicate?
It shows 170; km/h
